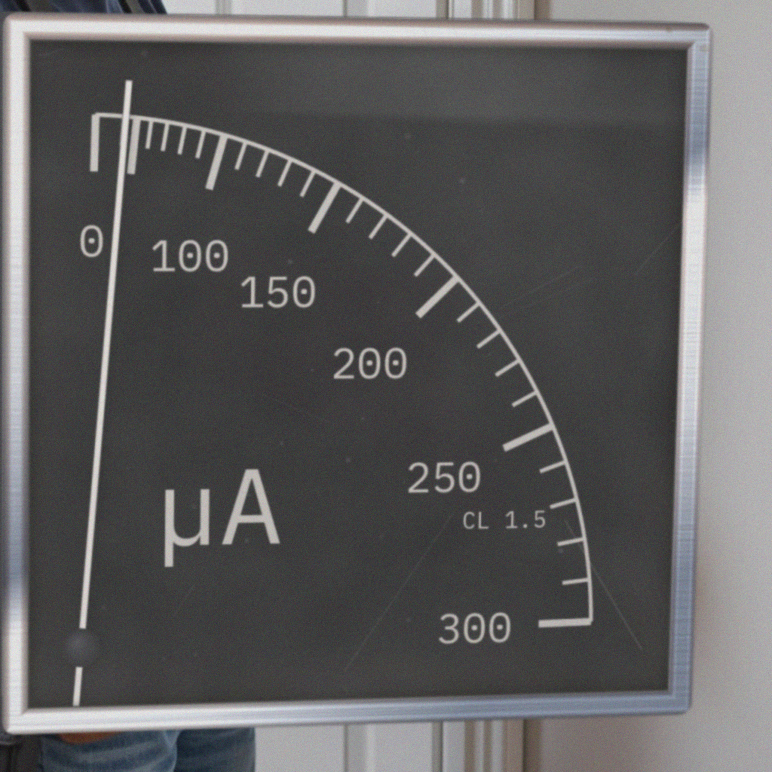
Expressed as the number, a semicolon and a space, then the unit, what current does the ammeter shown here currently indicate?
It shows 40; µA
